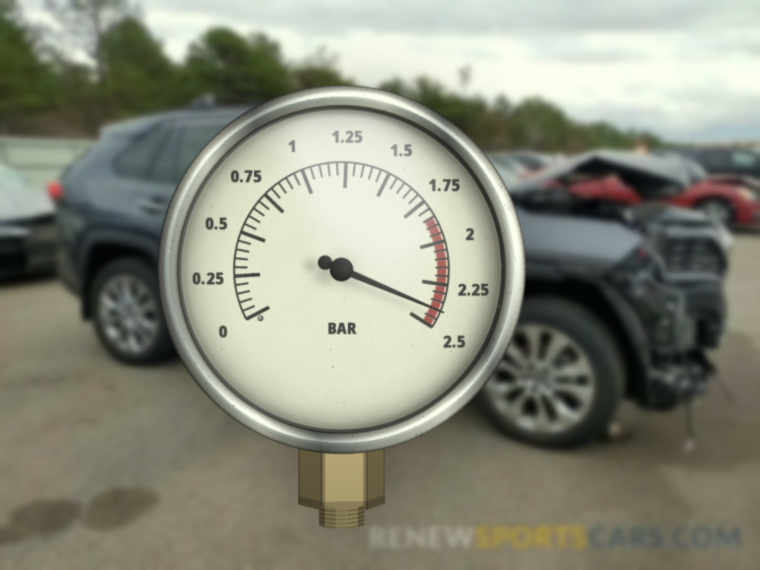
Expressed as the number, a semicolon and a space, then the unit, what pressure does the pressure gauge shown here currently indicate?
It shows 2.4; bar
